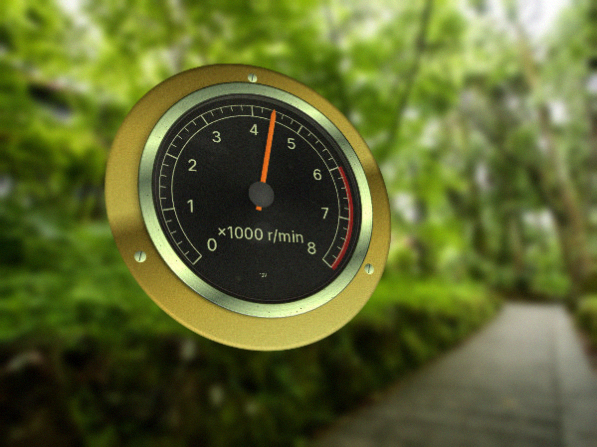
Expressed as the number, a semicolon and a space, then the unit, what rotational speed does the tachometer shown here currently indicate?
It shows 4400; rpm
